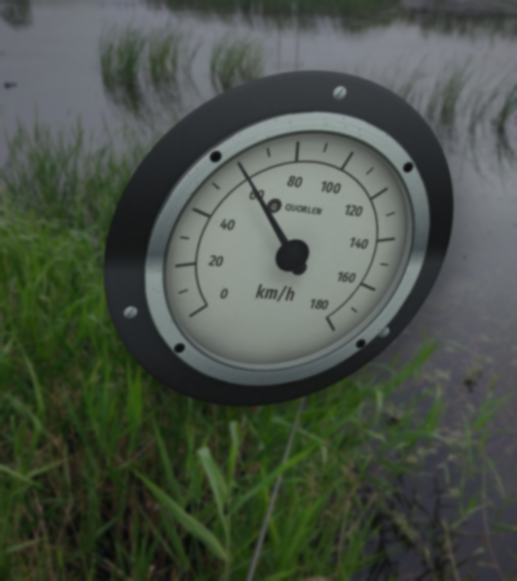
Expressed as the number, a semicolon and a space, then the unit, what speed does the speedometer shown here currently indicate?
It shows 60; km/h
